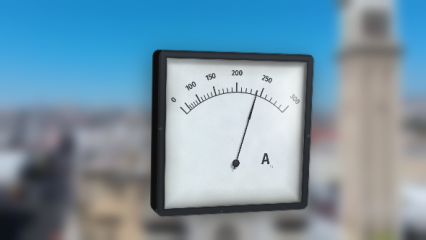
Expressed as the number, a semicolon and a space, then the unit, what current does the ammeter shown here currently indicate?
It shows 240; A
